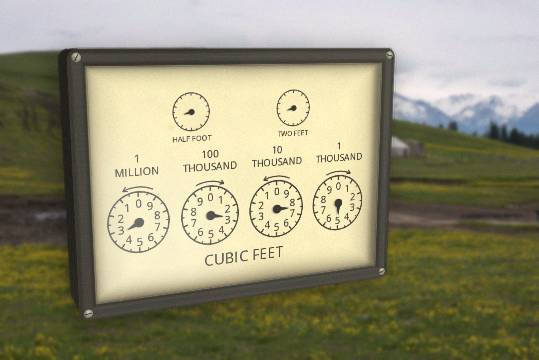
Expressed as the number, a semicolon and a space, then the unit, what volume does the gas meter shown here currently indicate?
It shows 327500; ft³
